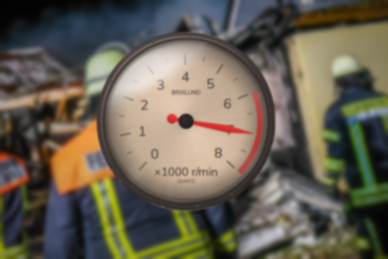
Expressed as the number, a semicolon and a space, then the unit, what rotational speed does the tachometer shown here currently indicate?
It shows 7000; rpm
